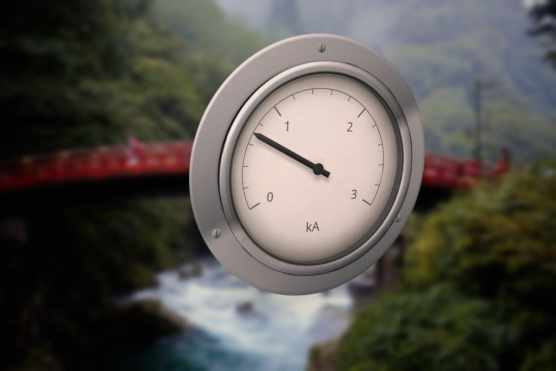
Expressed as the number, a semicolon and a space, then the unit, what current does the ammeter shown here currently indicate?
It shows 0.7; kA
